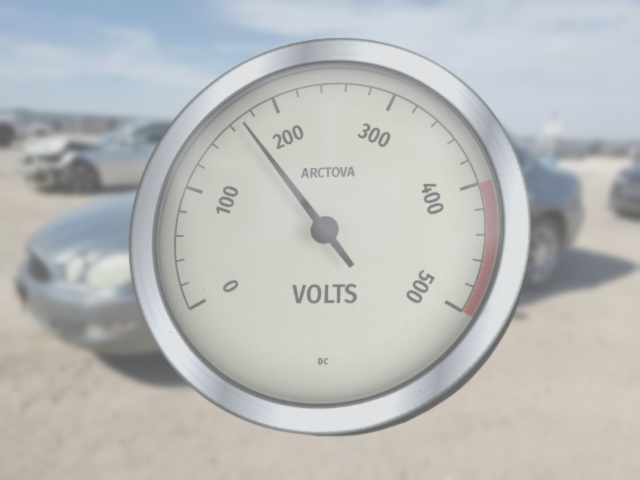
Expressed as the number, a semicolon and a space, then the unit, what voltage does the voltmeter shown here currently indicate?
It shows 170; V
